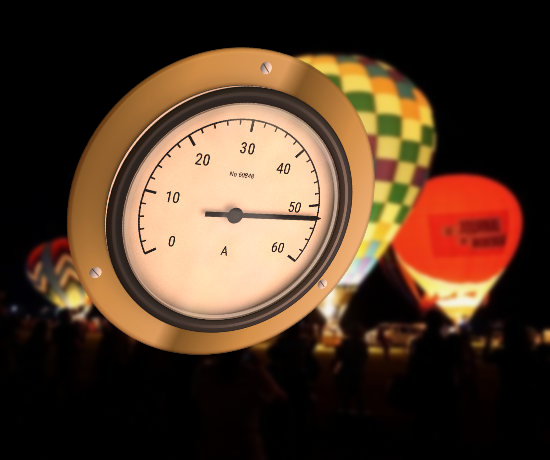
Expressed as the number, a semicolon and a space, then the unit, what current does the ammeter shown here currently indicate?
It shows 52; A
